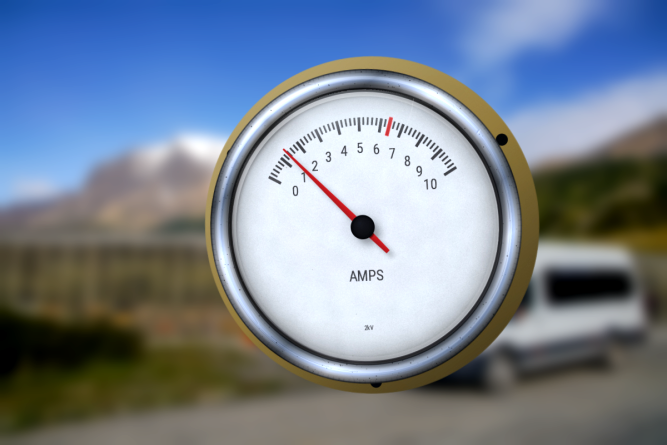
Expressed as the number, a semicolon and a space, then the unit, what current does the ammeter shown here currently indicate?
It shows 1.4; A
